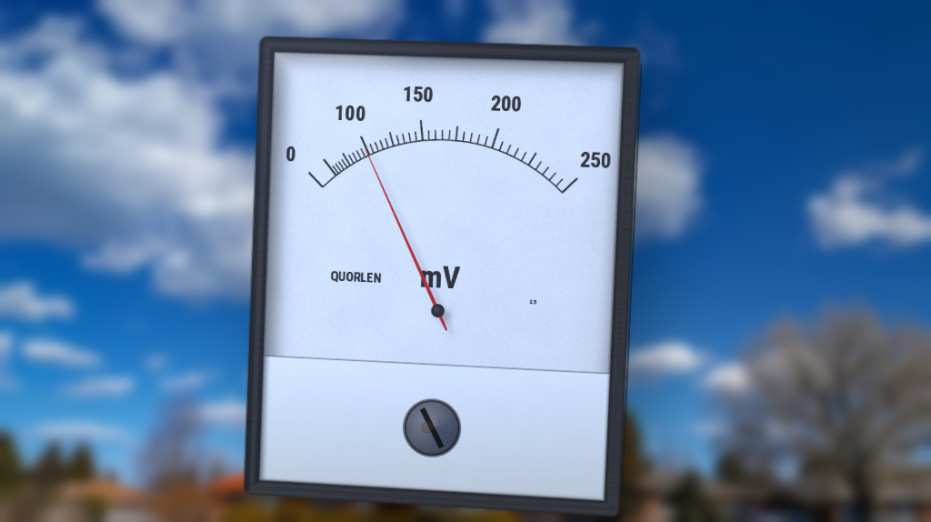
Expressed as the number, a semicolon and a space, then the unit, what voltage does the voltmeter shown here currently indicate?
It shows 100; mV
